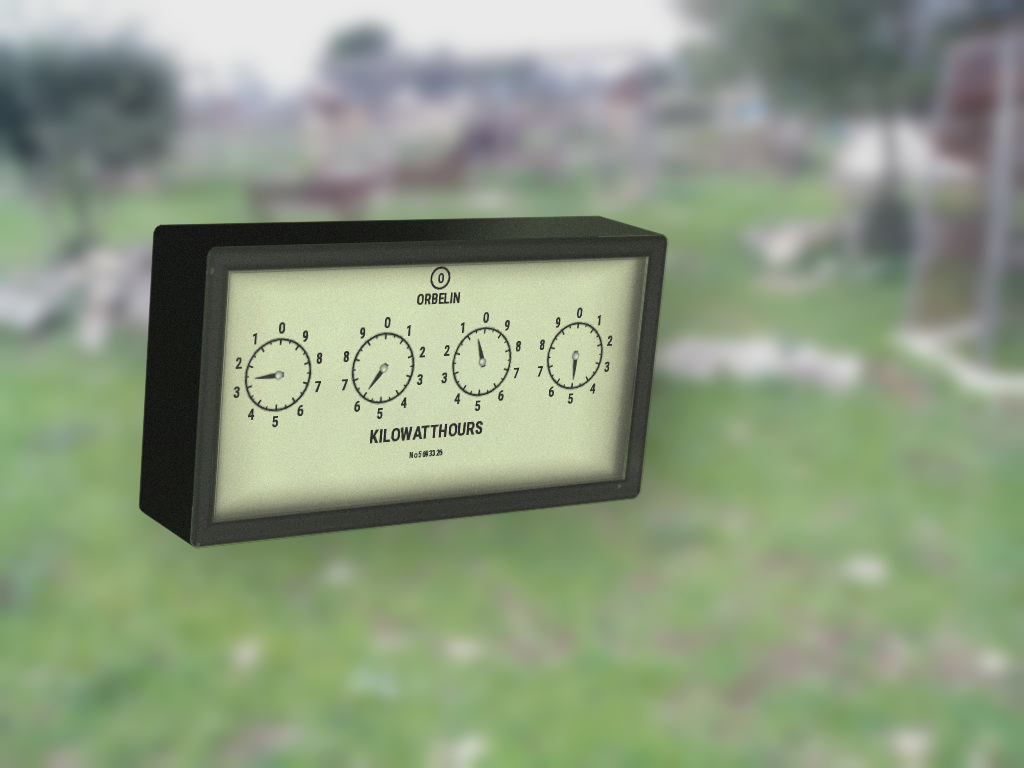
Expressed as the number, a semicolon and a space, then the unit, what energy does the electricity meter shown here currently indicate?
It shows 2605; kWh
